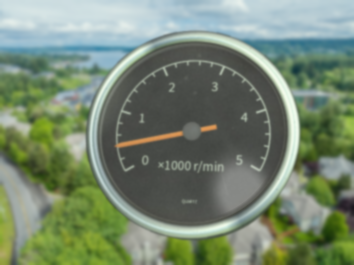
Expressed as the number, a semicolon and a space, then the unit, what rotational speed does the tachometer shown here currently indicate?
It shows 400; rpm
